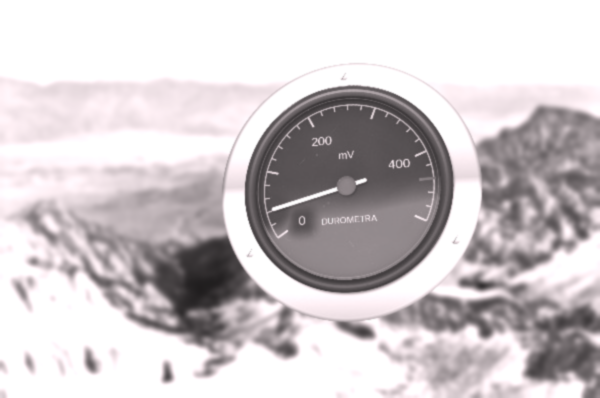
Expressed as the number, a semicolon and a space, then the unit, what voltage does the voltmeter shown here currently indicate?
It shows 40; mV
